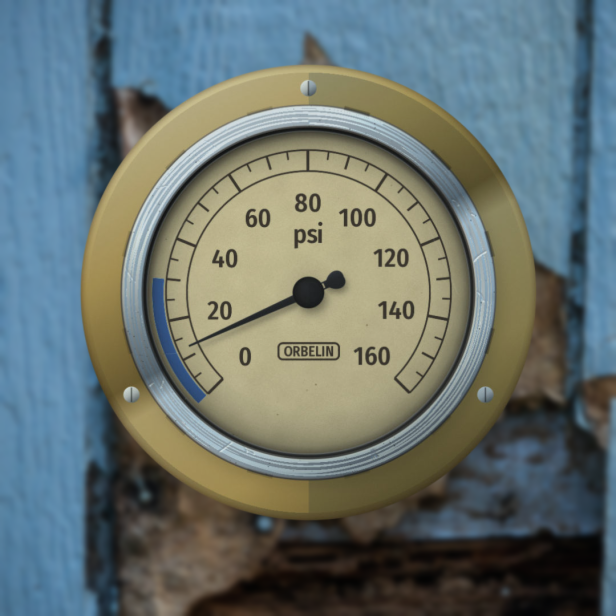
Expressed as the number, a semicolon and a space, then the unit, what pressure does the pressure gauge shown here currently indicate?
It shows 12.5; psi
